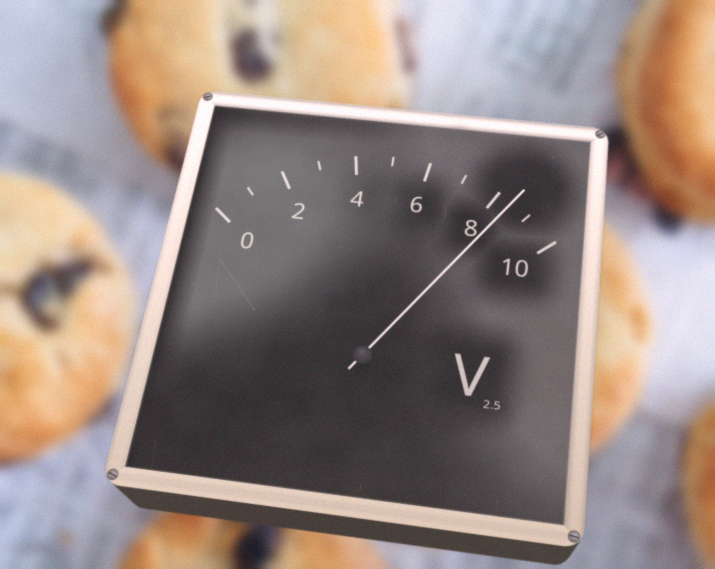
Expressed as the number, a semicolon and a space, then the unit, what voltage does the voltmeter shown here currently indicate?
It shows 8.5; V
